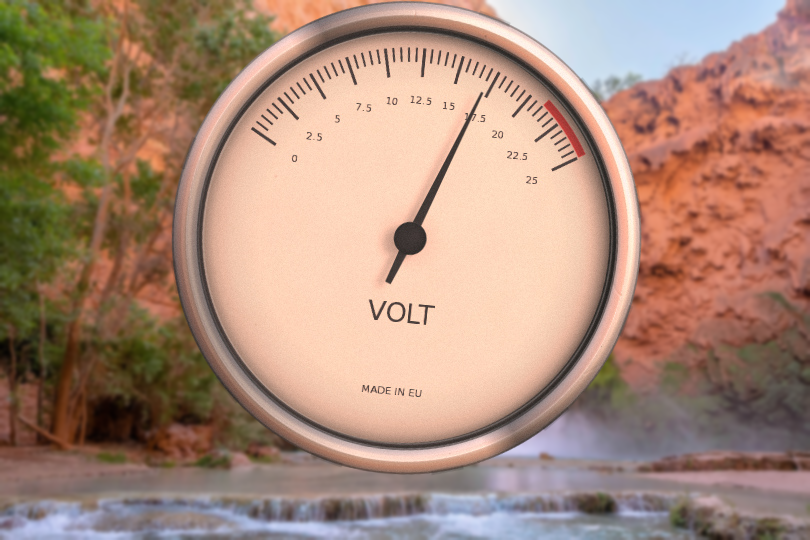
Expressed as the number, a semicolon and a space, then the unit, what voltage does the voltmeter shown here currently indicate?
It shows 17; V
